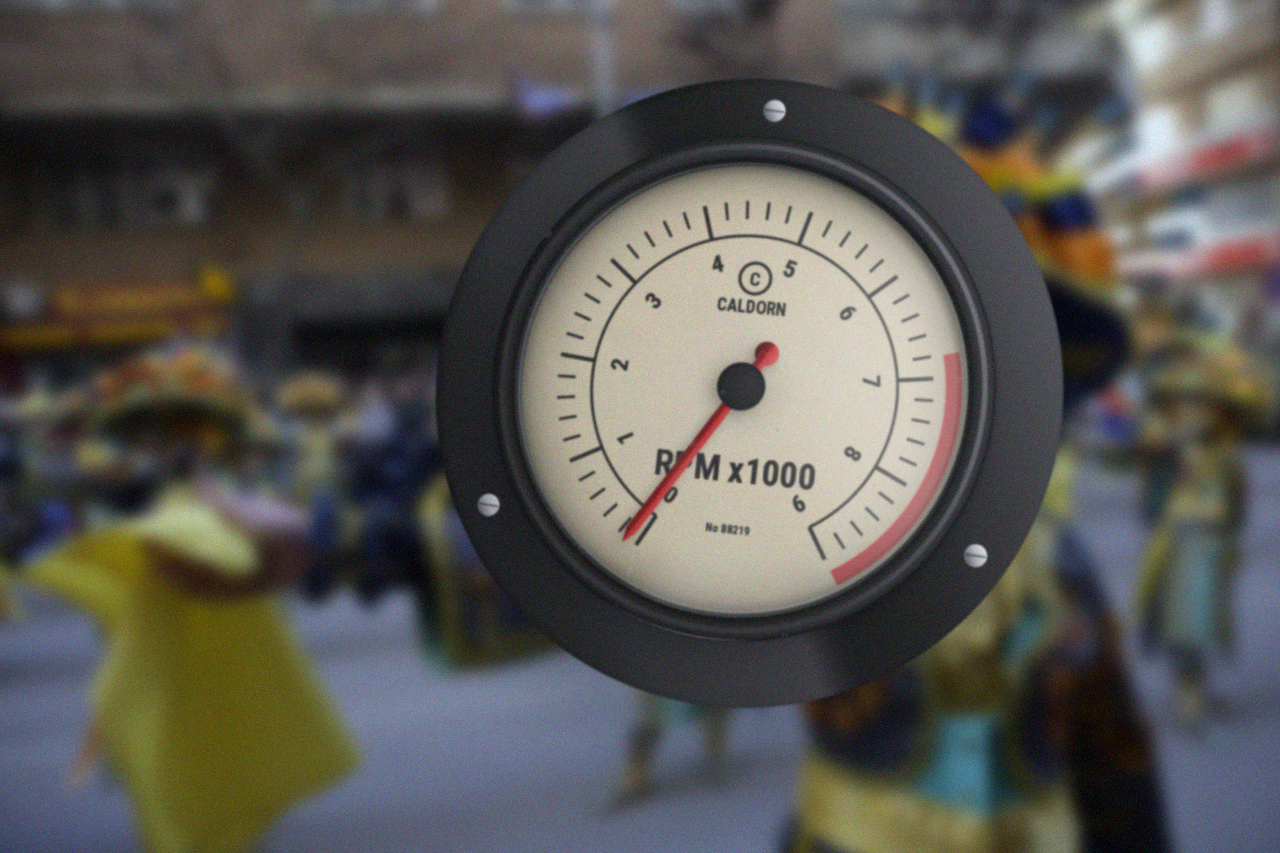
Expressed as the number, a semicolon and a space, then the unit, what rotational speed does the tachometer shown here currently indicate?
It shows 100; rpm
